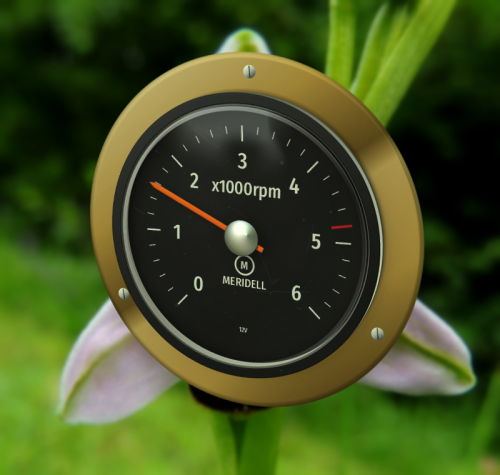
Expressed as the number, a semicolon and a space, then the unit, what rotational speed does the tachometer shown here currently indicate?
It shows 1600; rpm
